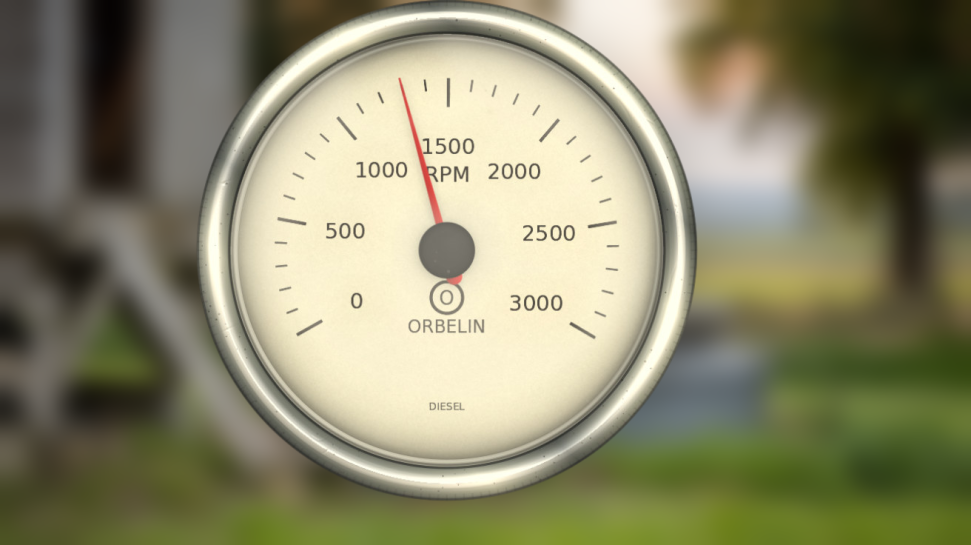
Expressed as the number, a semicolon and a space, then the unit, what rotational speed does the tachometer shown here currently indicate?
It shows 1300; rpm
